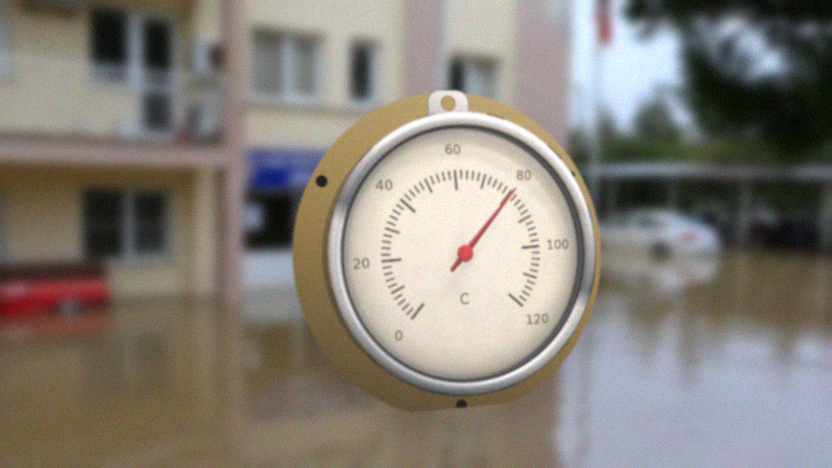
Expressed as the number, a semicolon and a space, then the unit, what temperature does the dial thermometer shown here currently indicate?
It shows 80; °C
